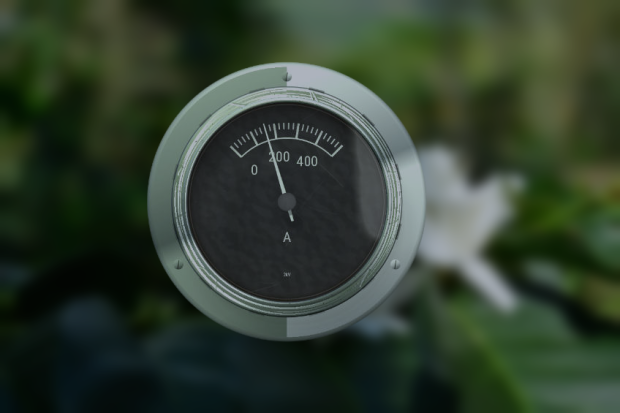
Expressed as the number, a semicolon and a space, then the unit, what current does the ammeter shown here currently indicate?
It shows 160; A
